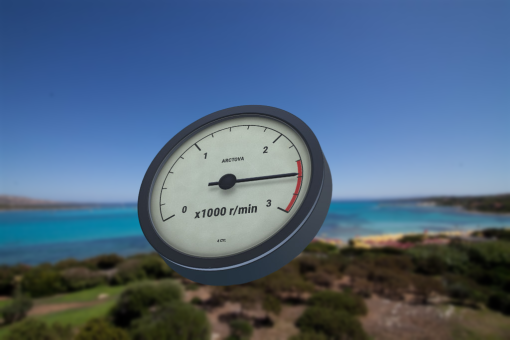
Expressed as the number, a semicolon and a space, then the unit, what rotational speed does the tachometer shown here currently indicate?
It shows 2600; rpm
